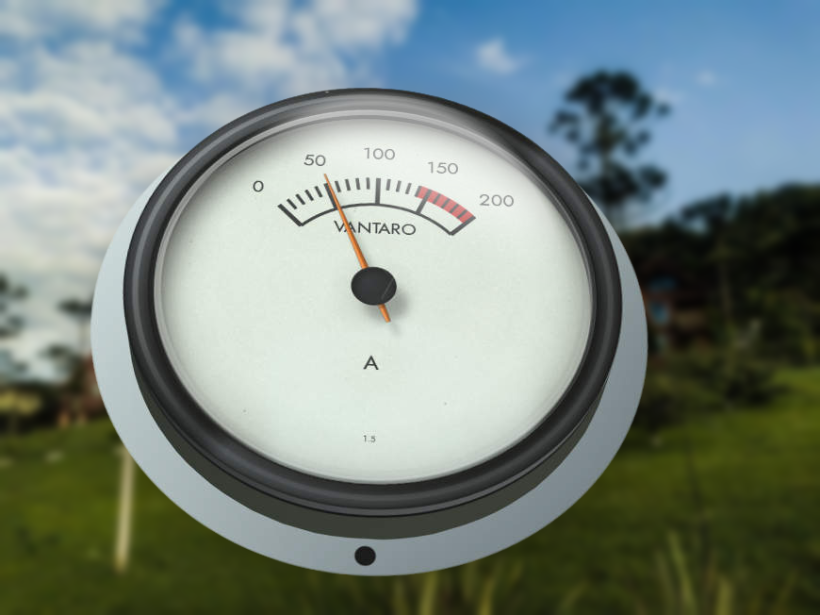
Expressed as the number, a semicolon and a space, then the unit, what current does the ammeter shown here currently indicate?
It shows 50; A
